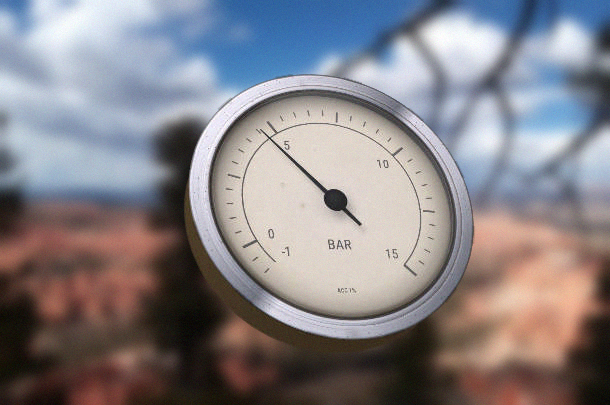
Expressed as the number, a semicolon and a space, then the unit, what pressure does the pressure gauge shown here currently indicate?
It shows 4.5; bar
